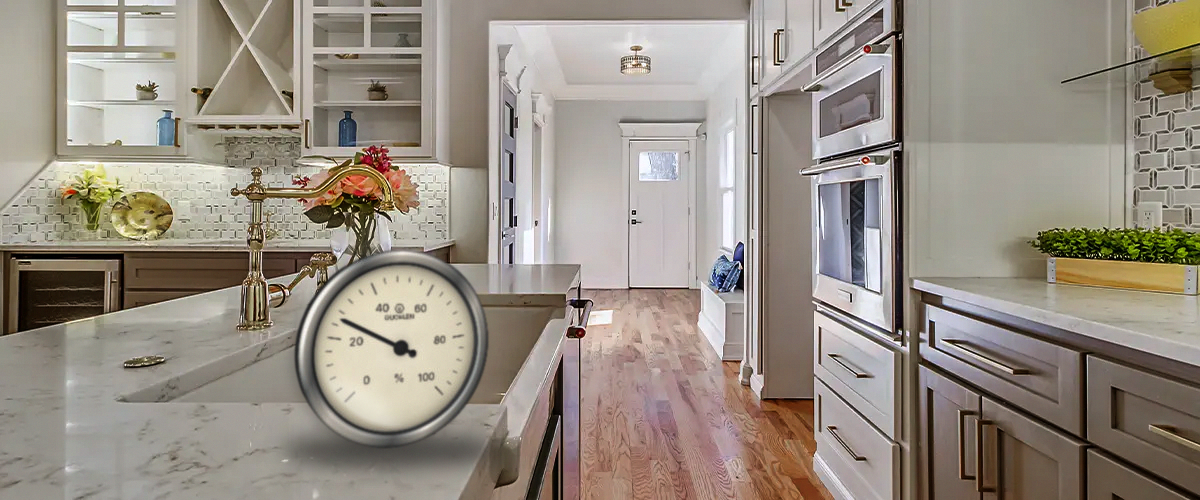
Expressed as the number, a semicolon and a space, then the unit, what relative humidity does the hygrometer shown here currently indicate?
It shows 26; %
